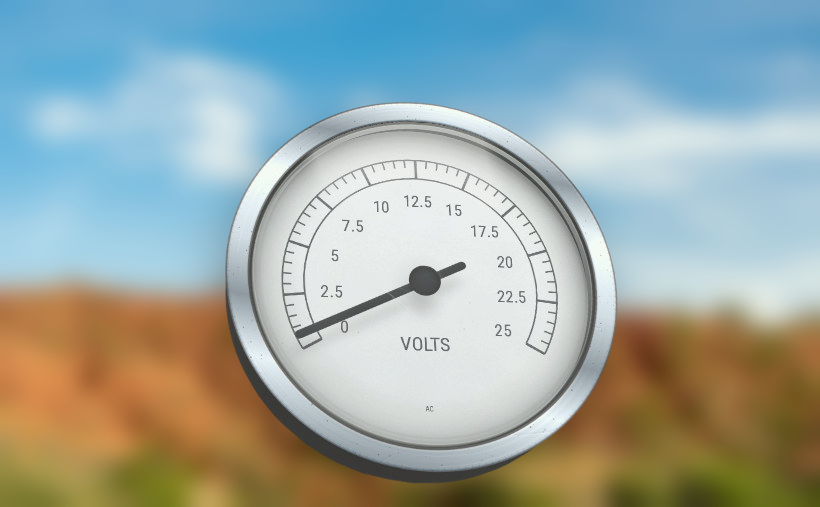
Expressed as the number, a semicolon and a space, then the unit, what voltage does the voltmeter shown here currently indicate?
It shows 0.5; V
